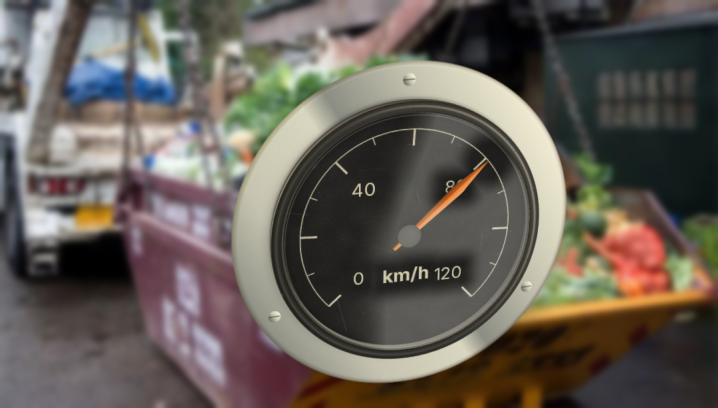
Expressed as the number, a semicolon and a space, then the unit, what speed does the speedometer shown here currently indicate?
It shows 80; km/h
